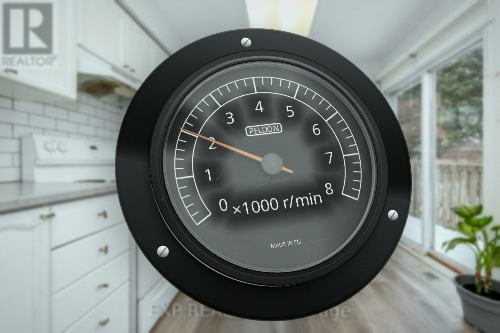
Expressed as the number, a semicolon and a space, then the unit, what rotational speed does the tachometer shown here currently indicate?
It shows 2000; rpm
